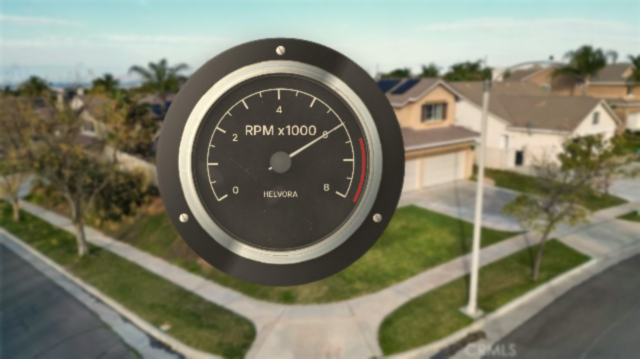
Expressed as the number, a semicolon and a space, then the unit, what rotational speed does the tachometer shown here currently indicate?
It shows 6000; rpm
